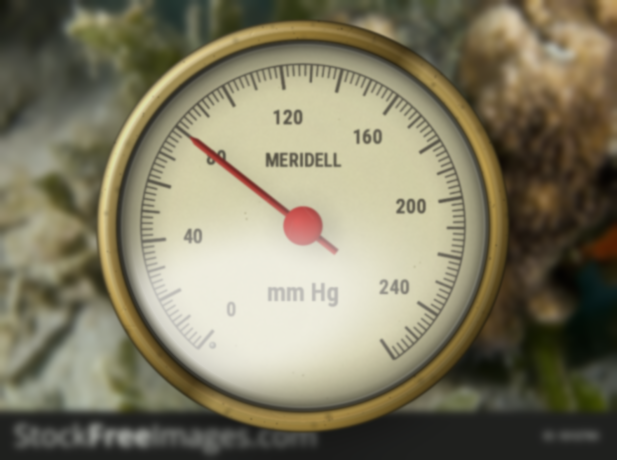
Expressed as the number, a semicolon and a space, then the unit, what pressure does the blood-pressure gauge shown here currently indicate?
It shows 80; mmHg
